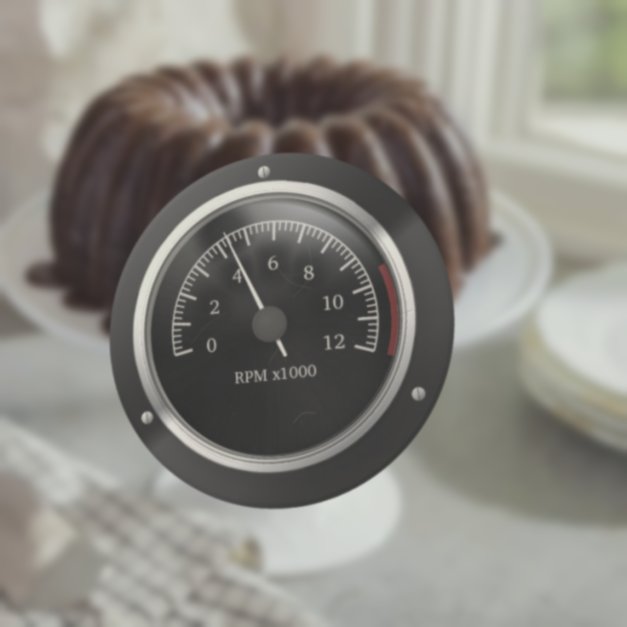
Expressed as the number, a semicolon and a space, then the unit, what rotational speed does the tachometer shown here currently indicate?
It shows 4400; rpm
